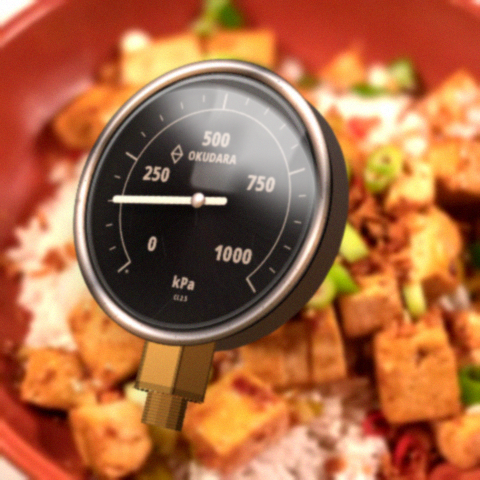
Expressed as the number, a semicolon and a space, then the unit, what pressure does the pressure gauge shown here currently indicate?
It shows 150; kPa
